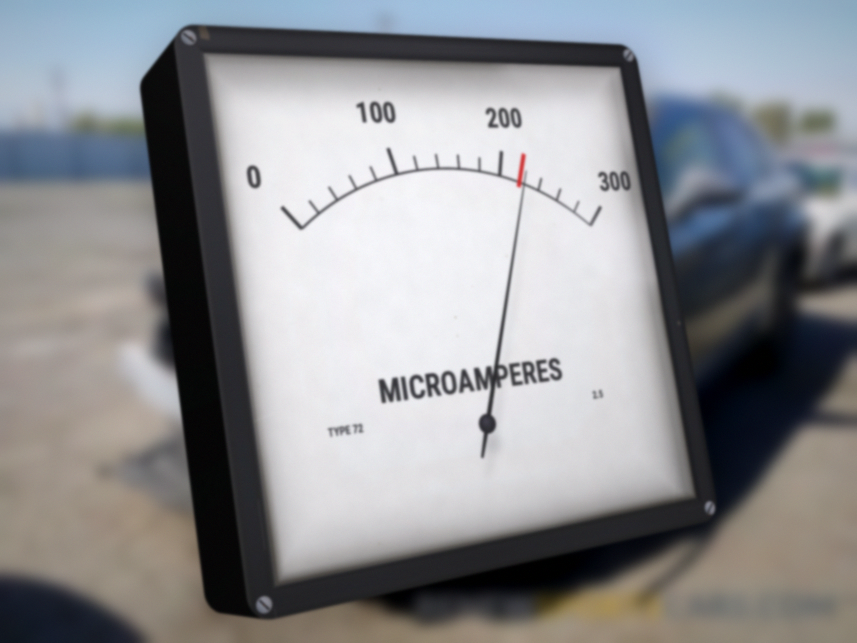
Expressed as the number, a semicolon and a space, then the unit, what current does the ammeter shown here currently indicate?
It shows 220; µA
